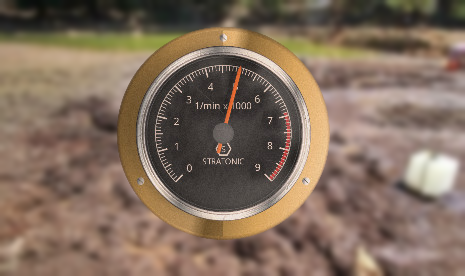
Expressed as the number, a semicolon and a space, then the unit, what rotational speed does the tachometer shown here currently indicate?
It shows 5000; rpm
